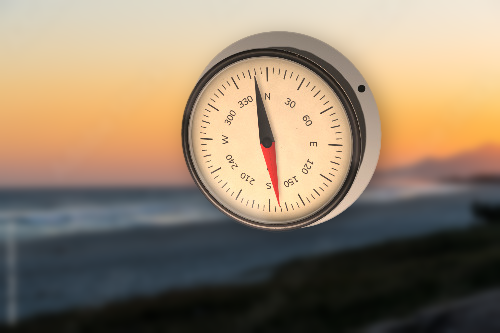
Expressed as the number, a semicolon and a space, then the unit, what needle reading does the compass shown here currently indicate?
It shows 170; °
